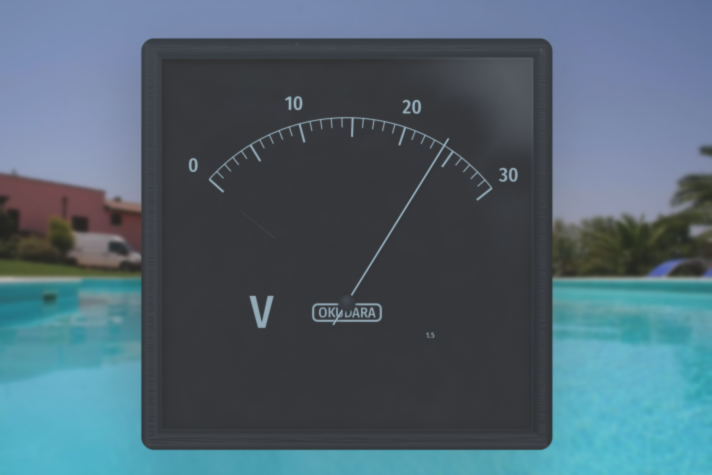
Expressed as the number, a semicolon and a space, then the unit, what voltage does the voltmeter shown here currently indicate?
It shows 24; V
